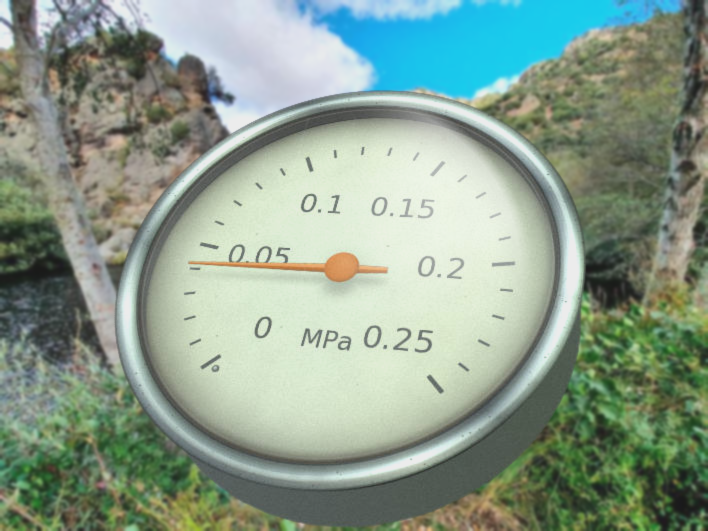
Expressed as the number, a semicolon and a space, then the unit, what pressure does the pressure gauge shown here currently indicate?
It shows 0.04; MPa
